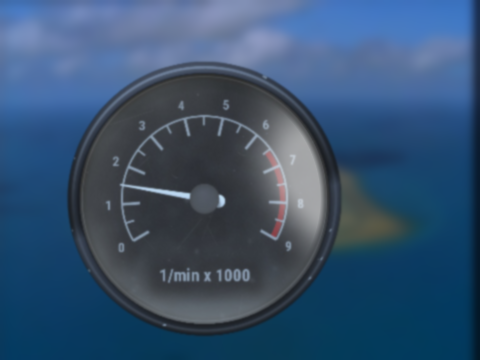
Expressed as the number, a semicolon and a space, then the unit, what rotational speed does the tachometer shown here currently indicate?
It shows 1500; rpm
